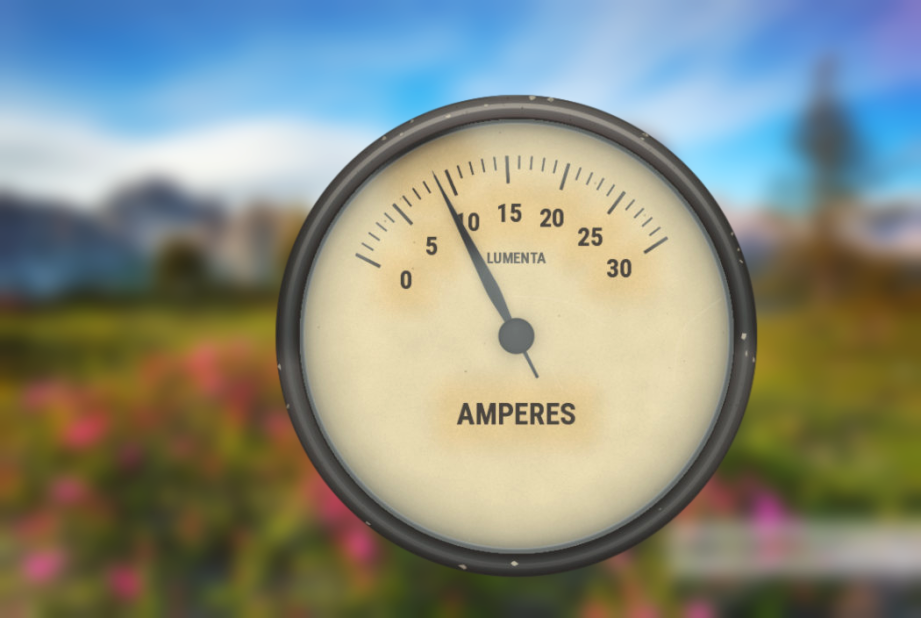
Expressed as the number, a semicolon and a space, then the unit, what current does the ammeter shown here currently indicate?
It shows 9; A
